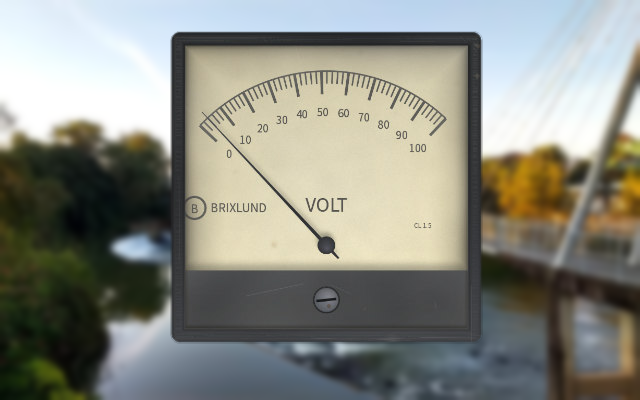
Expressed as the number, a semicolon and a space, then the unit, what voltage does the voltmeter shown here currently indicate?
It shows 4; V
